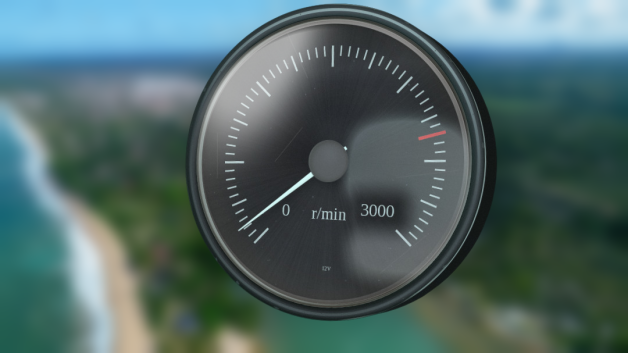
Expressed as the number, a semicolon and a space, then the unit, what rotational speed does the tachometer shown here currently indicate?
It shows 100; rpm
